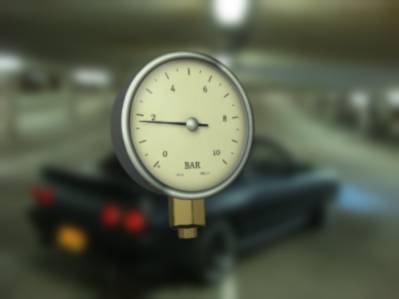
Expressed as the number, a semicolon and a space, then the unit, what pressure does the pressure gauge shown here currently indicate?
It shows 1.75; bar
